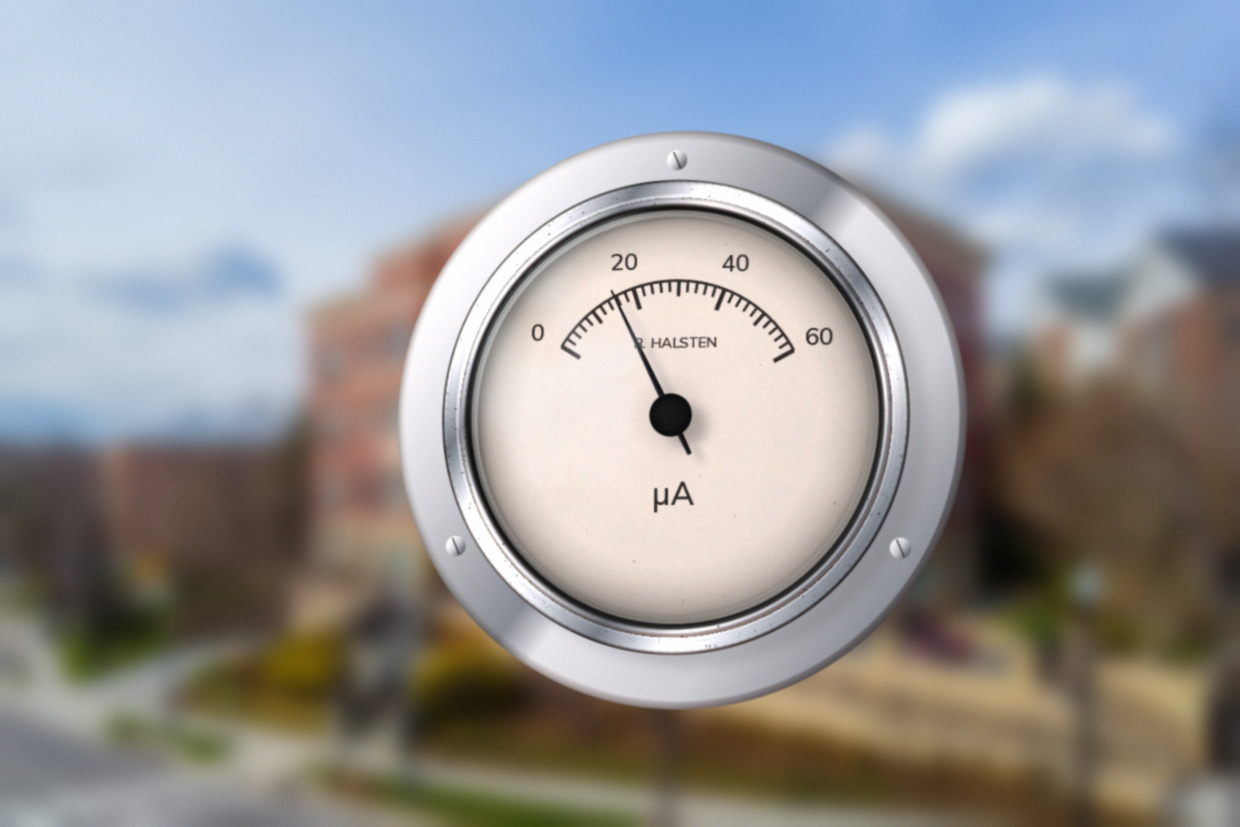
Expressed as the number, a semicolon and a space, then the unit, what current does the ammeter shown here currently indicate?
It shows 16; µA
